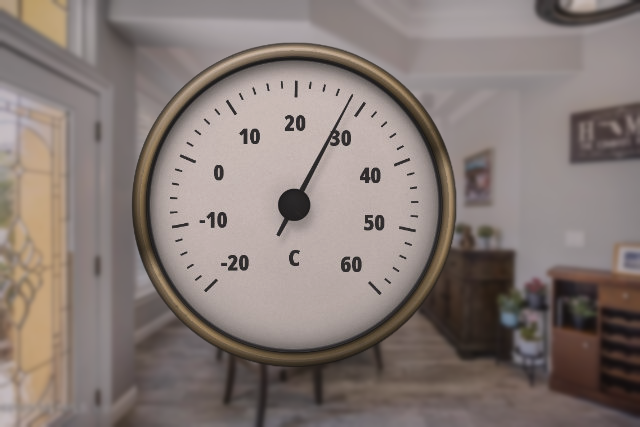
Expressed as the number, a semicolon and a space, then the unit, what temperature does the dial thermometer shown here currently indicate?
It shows 28; °C
